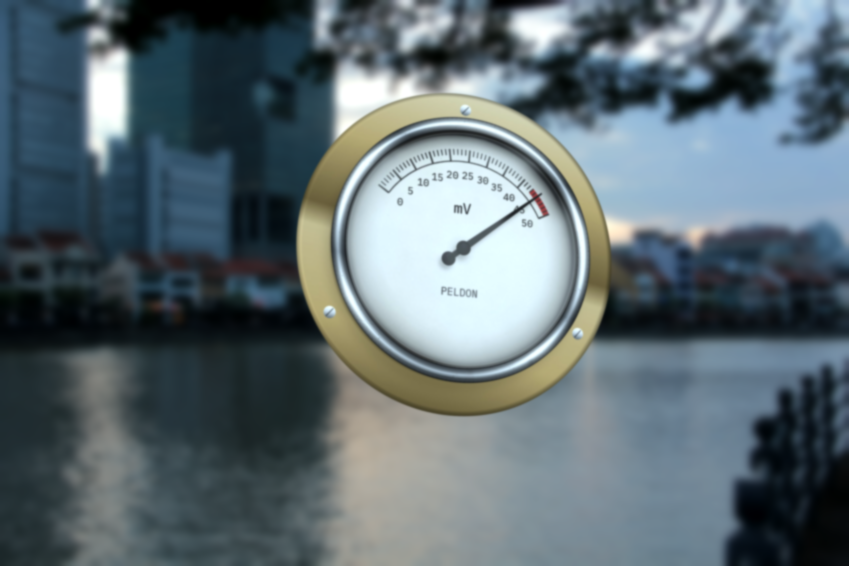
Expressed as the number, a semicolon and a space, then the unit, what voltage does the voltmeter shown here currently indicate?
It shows 45; mV
